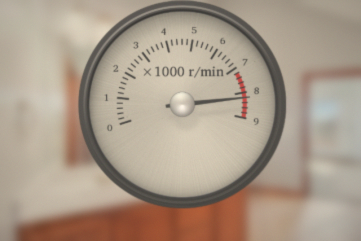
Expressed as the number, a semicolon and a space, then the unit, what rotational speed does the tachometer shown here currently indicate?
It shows 8200; rpm
